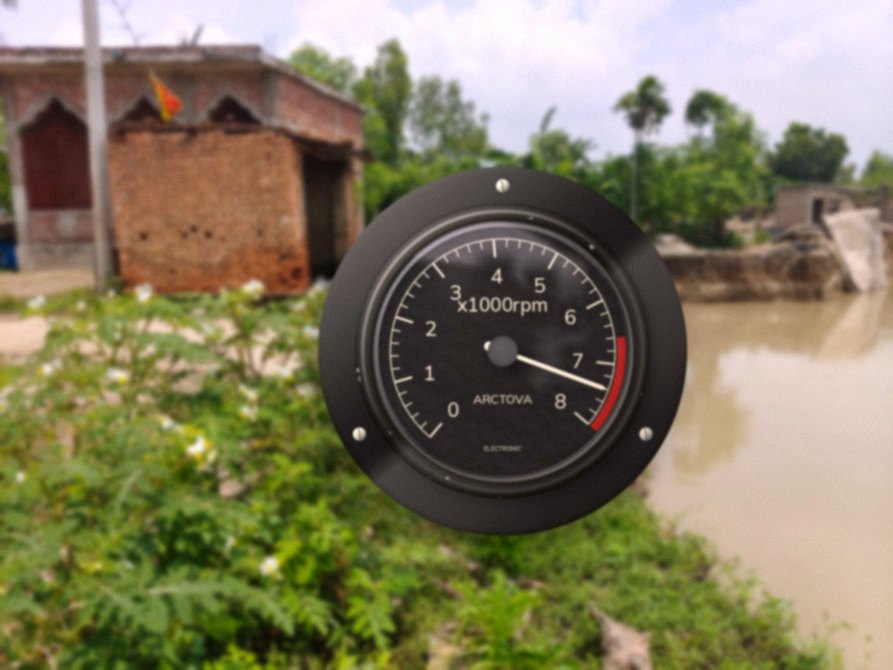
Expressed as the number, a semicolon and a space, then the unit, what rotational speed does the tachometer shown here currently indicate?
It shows 7400; rpm
